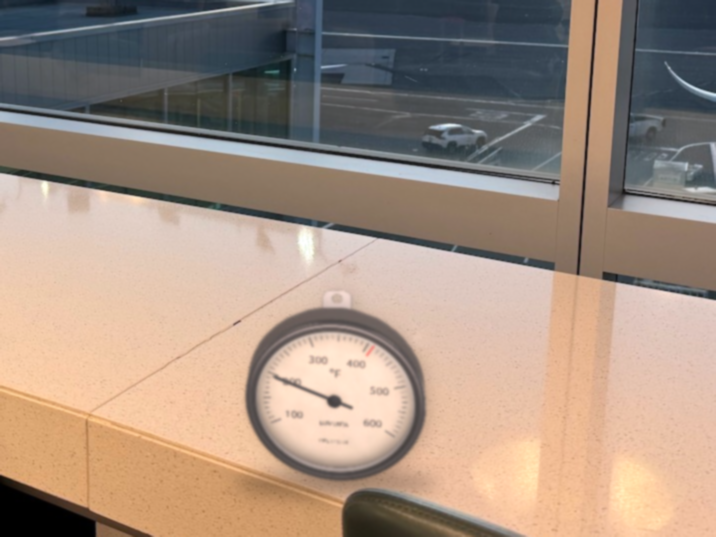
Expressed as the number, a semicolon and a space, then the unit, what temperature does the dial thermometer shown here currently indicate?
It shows 200; °F
